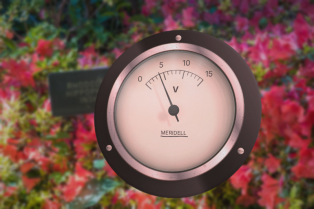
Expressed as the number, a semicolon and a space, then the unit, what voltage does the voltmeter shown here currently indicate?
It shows 4; V
